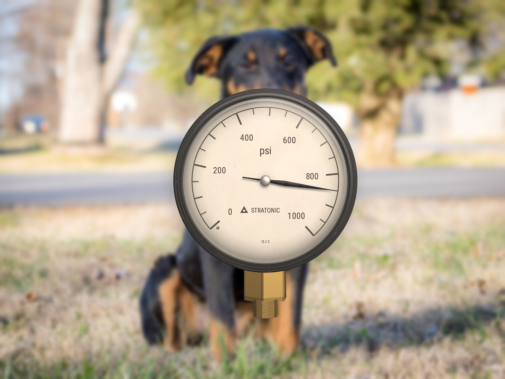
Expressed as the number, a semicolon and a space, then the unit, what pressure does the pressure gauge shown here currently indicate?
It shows 850; psi
